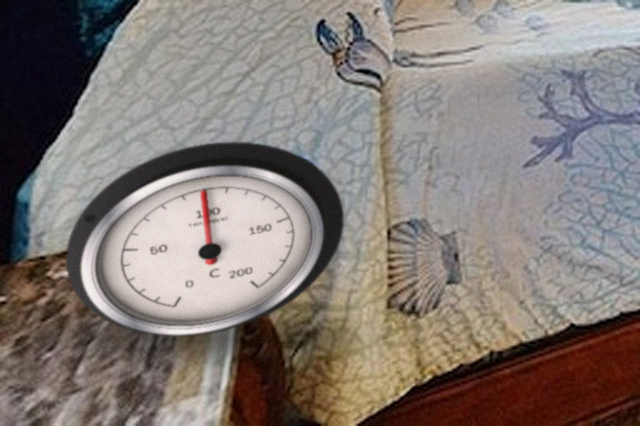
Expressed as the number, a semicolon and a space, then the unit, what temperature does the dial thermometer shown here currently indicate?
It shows 100; °C
